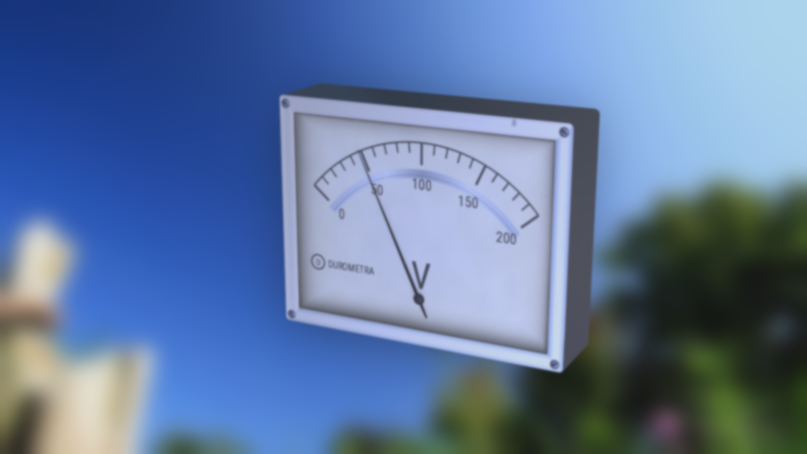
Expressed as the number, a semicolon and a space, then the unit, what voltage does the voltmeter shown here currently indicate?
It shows 50; V
